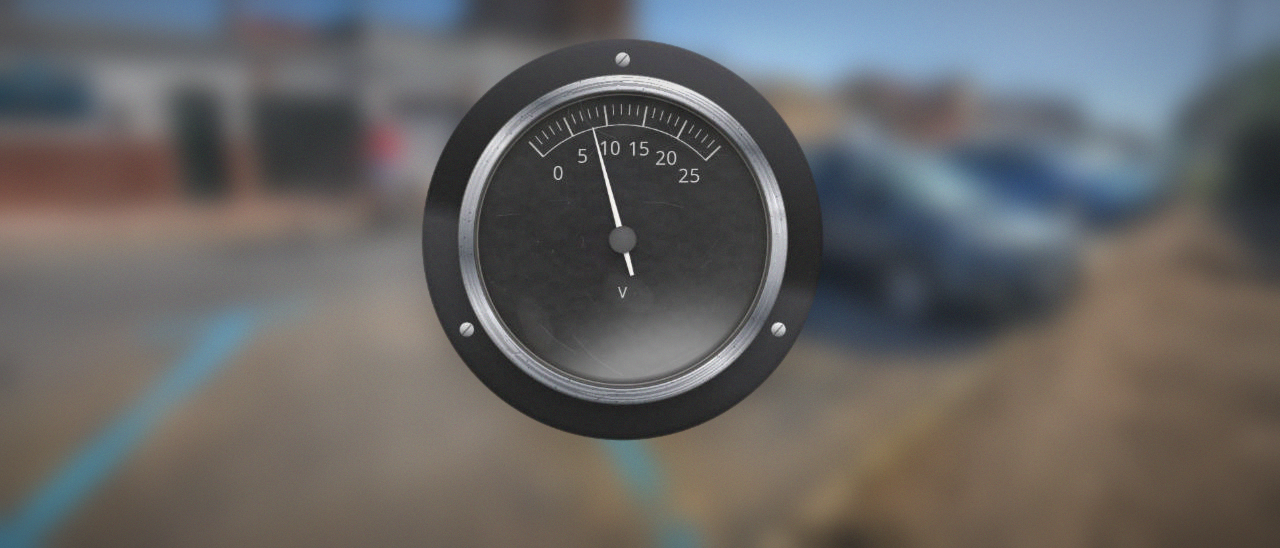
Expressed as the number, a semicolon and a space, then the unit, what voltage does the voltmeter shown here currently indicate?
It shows 8; V
